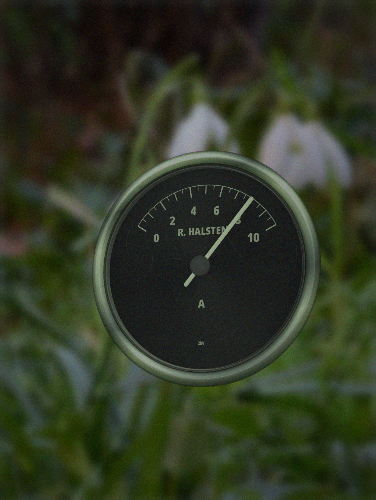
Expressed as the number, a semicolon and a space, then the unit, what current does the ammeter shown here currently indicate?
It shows 8; A
